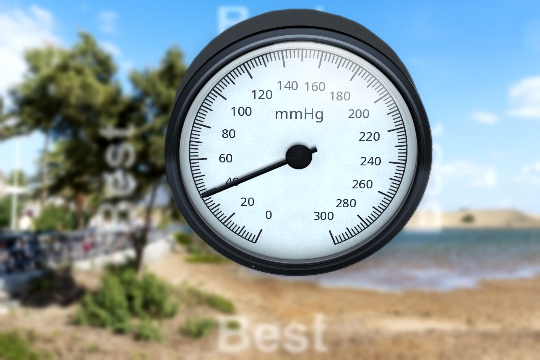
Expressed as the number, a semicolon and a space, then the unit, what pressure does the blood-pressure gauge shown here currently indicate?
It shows 40; mmHg
